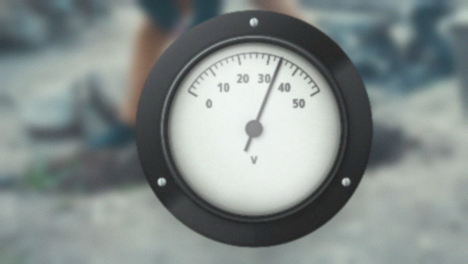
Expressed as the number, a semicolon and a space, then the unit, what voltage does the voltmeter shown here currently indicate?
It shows 34; V
